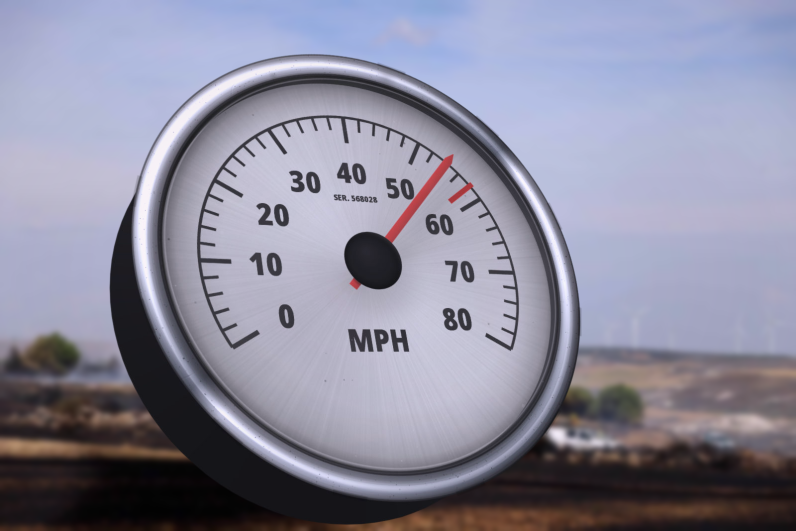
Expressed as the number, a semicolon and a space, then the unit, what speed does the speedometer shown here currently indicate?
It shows 54; mph
